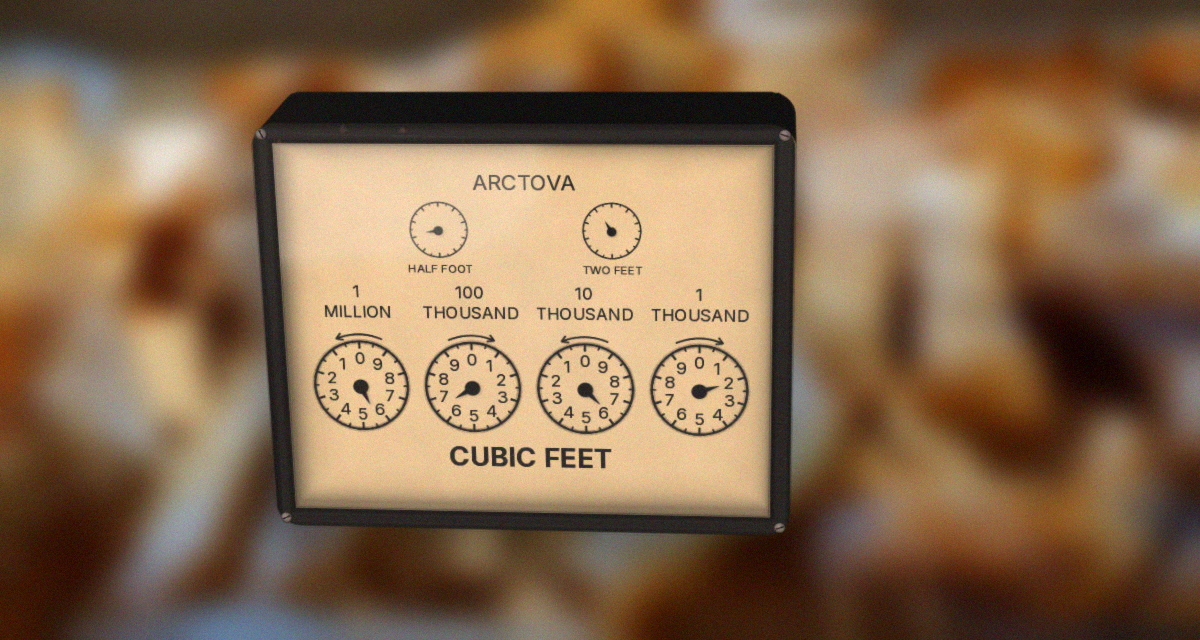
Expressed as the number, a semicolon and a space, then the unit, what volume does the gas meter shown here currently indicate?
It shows 566200; ft³
